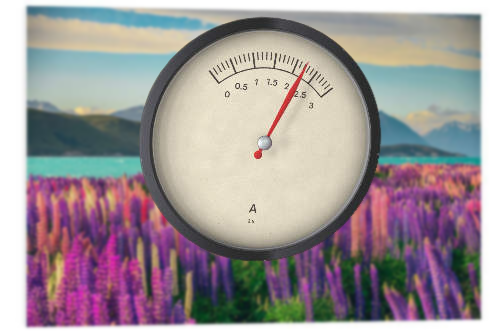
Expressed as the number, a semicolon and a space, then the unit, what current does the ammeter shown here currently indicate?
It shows 2.2; A
